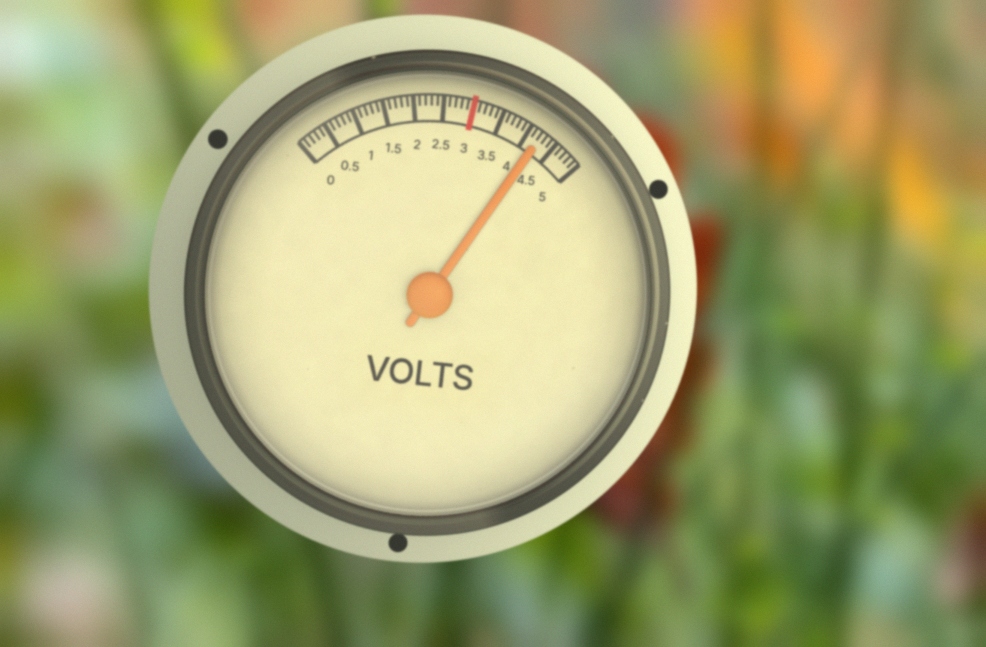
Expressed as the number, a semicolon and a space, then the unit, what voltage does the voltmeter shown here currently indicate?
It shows 4.2; V
